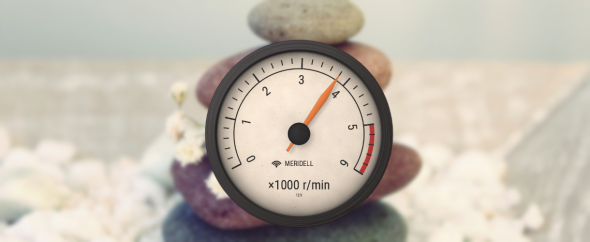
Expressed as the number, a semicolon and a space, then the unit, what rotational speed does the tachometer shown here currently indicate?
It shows 3800; rpm
